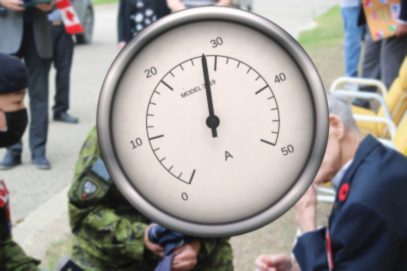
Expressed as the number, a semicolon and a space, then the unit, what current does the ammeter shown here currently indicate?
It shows 28; A
